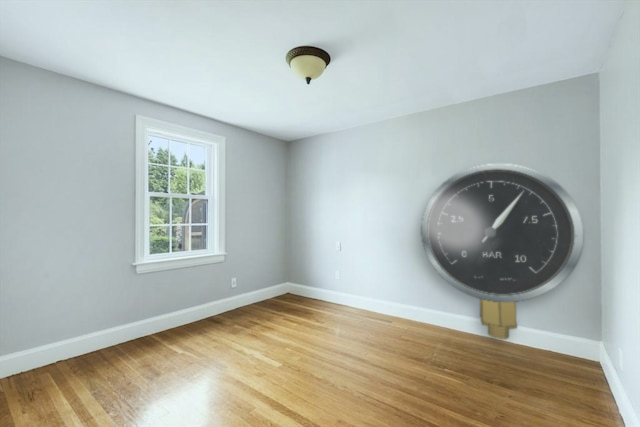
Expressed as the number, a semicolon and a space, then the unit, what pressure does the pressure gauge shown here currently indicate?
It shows 6.25; bar
